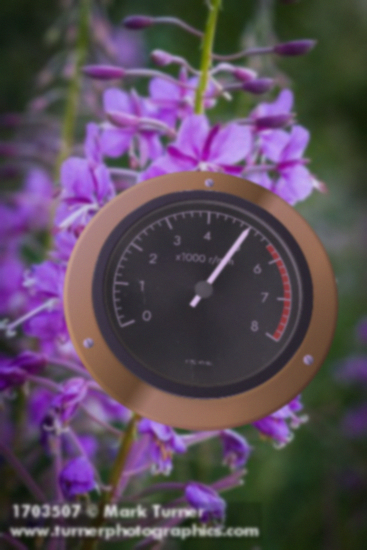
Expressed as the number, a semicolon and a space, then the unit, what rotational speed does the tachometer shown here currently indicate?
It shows 5000; rpm
